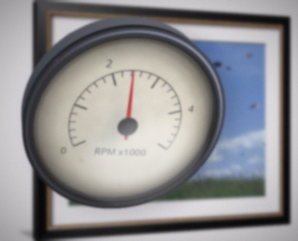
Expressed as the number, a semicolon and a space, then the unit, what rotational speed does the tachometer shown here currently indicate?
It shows 2400; rpm
